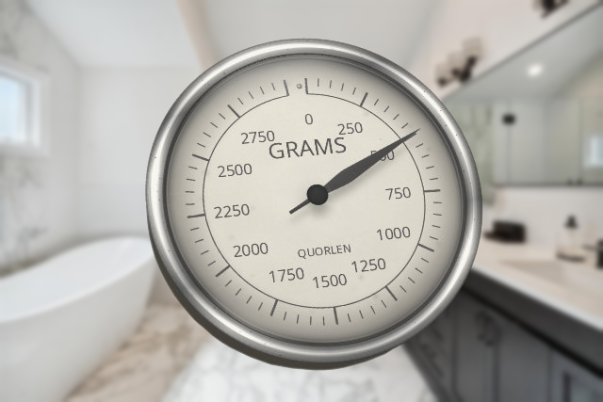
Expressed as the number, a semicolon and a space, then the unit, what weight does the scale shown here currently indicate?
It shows 500; g
